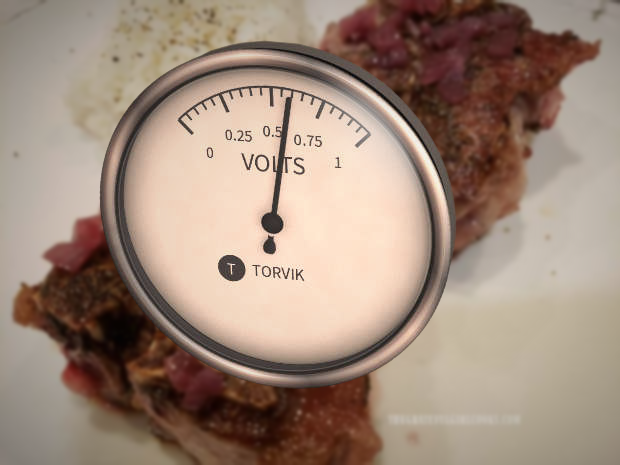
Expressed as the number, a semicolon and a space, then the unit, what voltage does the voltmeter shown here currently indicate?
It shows 0.6; V
